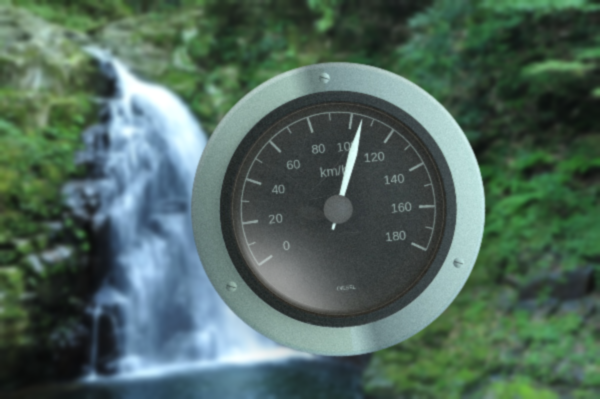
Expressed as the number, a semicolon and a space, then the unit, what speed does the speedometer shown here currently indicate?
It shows 105; km/h
